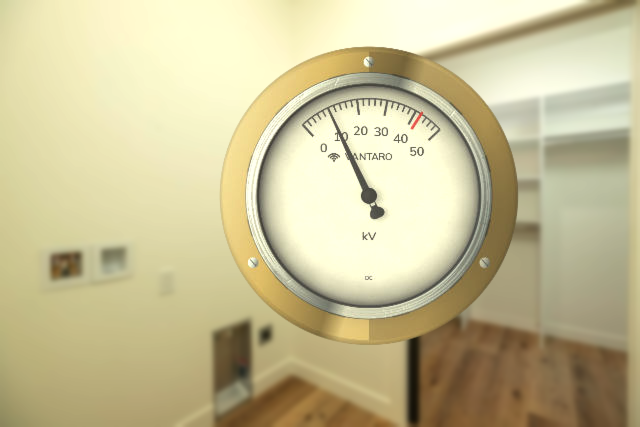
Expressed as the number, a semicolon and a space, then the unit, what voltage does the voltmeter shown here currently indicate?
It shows 10; kV
